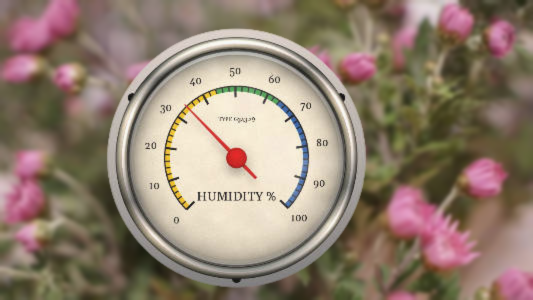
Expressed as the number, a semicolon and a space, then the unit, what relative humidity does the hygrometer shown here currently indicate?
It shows 34; %
